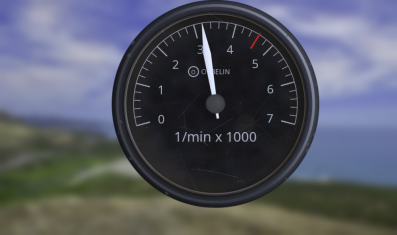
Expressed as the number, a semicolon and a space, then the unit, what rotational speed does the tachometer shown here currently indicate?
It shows 3200; rpm
